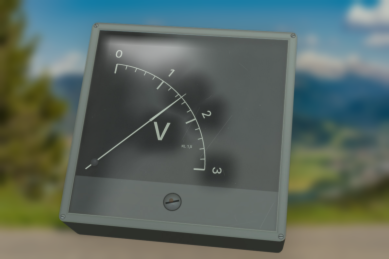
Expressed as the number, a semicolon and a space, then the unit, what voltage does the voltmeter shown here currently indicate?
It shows 1.5; V
